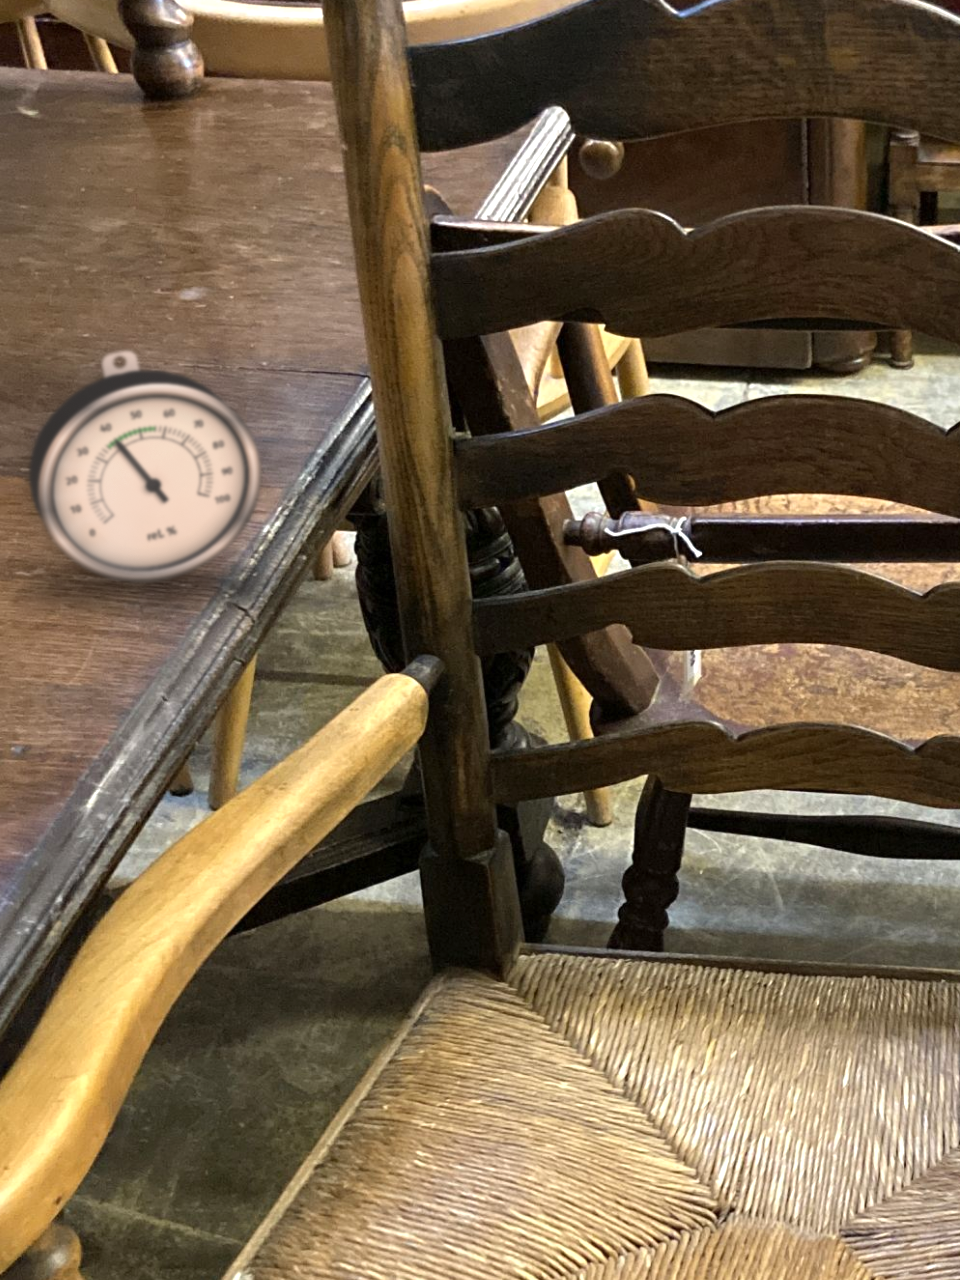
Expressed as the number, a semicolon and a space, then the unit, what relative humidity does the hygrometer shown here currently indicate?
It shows 40; %
